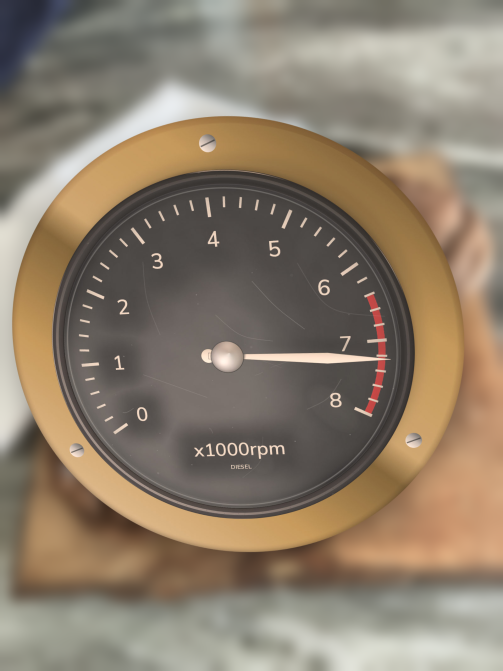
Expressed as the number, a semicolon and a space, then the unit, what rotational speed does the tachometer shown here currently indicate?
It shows 7200; rpm
